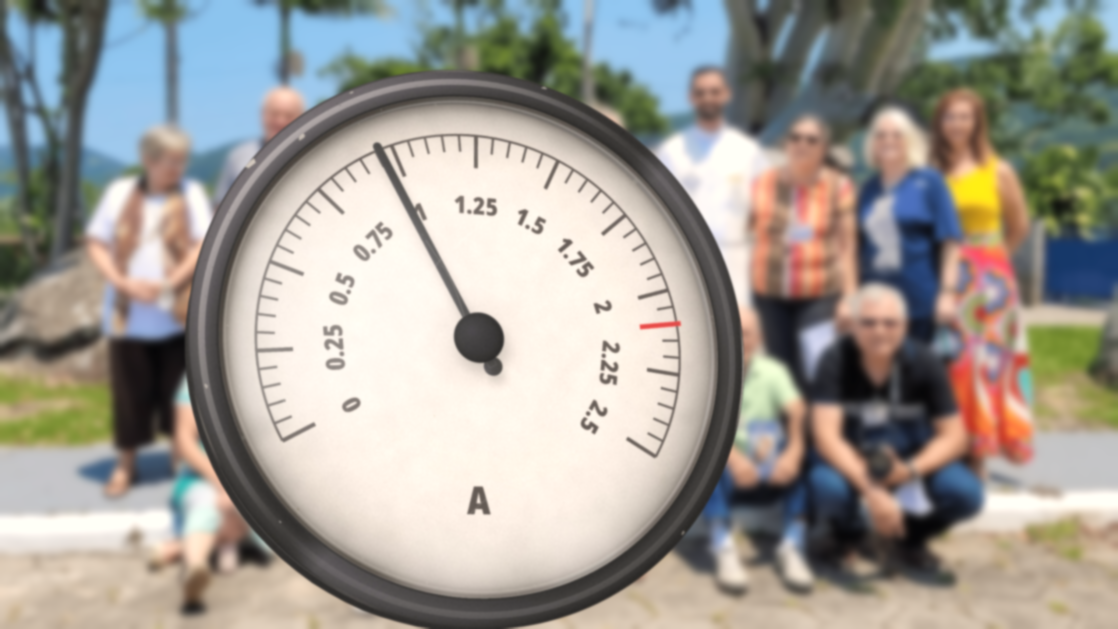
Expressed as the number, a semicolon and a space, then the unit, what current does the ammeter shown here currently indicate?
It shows 0.95; A
